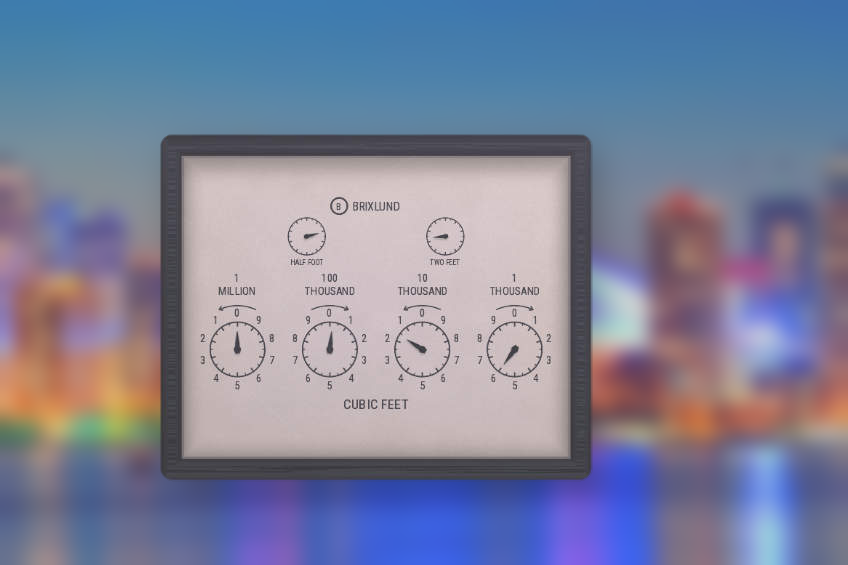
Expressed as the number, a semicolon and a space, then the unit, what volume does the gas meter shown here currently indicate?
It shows 1600; ft³
